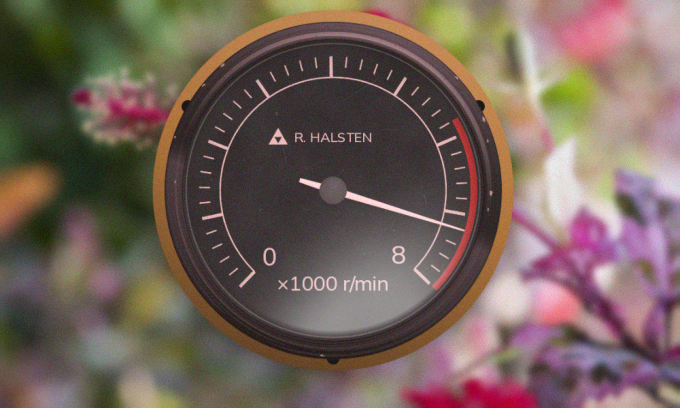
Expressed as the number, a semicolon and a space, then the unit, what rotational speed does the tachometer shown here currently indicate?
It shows 7200; rpm
